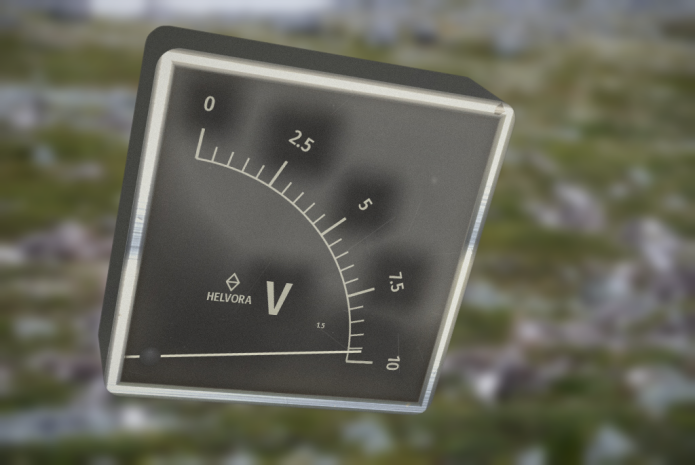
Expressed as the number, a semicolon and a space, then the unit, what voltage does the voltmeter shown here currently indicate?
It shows 9.5; V
